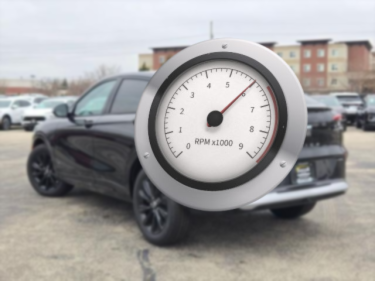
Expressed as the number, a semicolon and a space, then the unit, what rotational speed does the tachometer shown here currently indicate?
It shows 6000; rpm
